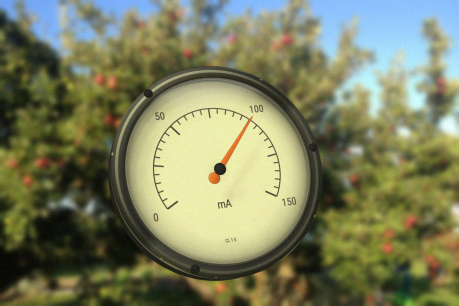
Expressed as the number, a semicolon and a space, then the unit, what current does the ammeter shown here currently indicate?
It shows 100; mA
